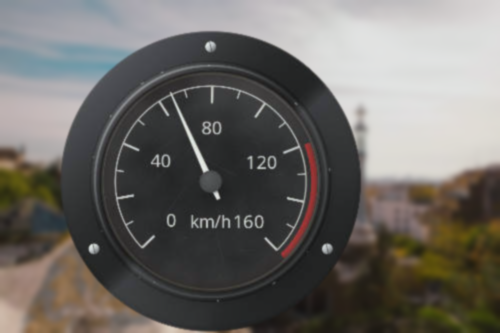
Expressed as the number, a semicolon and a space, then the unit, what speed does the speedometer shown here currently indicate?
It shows 65; km/h
